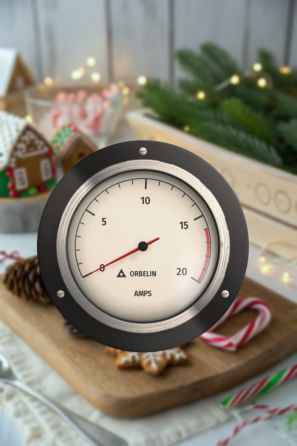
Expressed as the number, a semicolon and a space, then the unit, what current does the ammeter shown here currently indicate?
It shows 0; A
